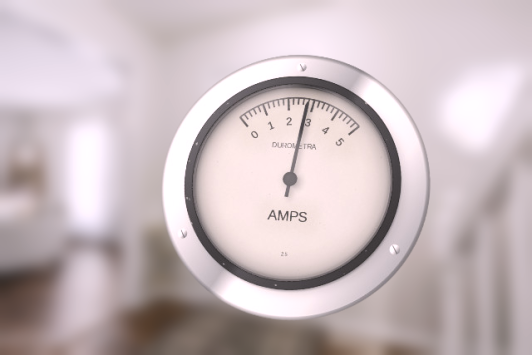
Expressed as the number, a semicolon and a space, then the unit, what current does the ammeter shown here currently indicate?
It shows 2.8; A
